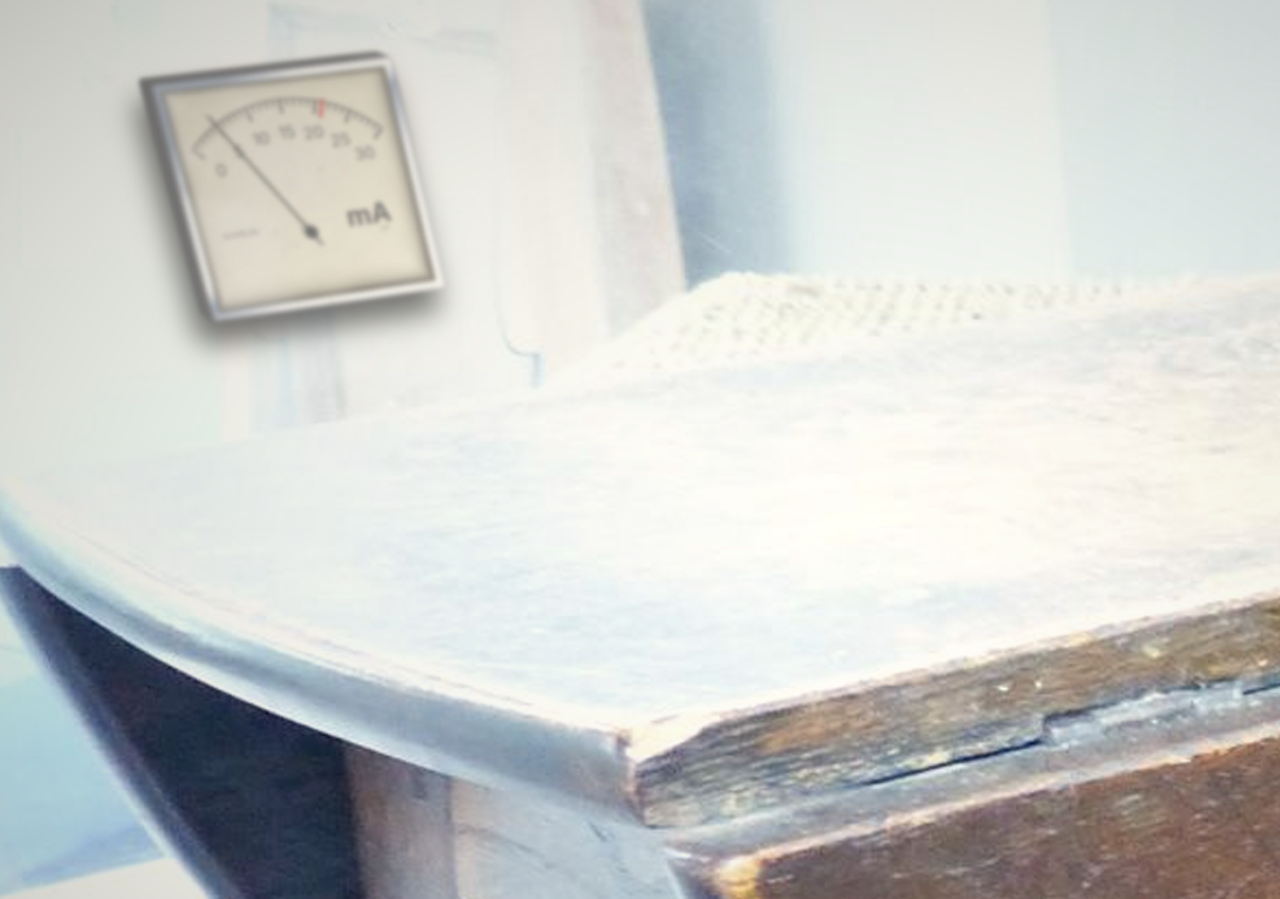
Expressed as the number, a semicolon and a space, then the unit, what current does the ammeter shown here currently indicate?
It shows 5; mA
